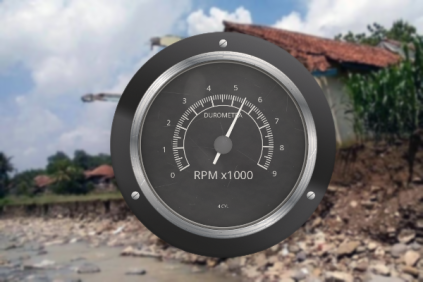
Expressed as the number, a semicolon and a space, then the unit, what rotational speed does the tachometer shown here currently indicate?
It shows 5500; rpm
